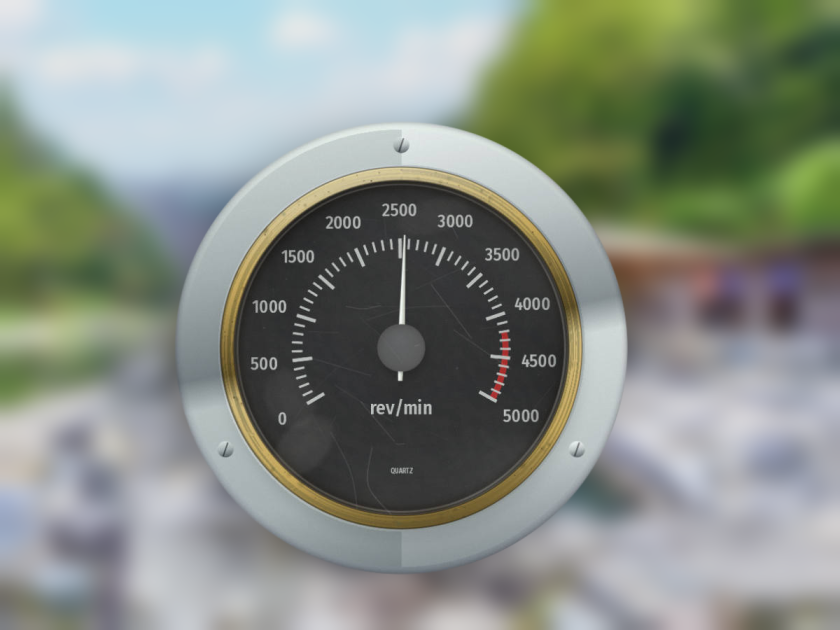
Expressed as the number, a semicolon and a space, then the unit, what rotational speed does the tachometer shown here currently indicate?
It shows 2550; rpm
